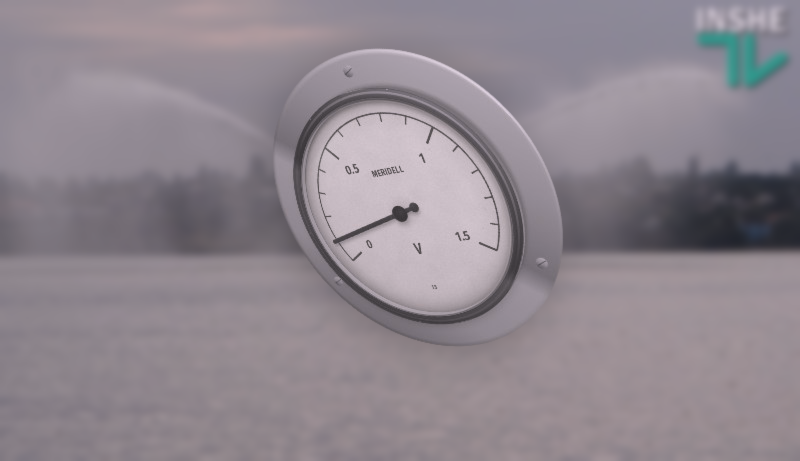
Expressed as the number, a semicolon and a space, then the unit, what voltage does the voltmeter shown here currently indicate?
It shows 0.1; V
